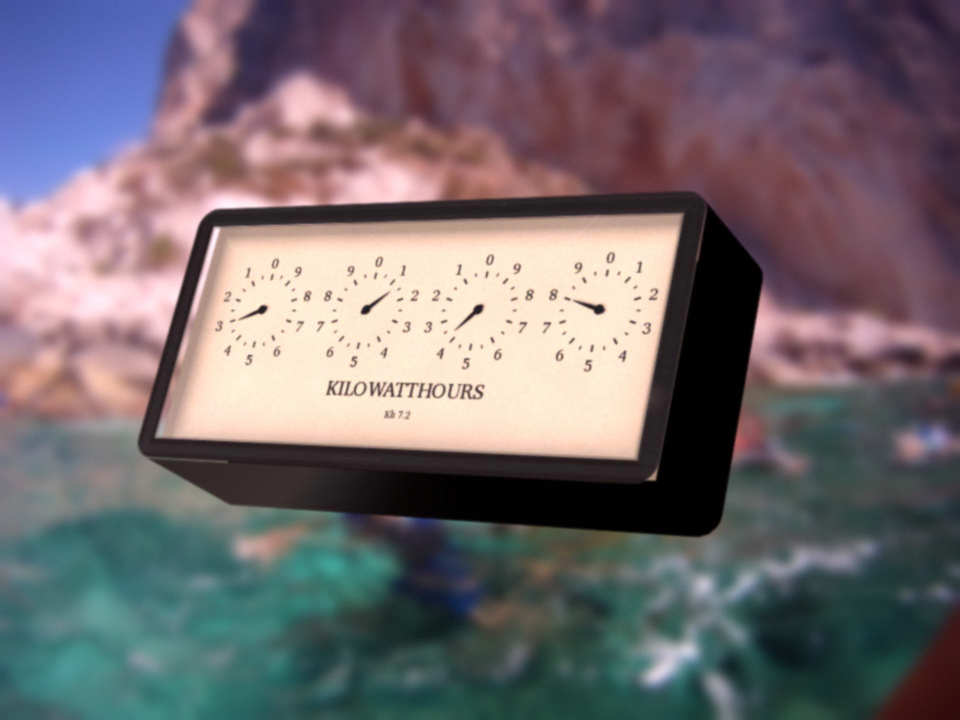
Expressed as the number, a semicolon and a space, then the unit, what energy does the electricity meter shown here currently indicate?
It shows 3138; kWh
